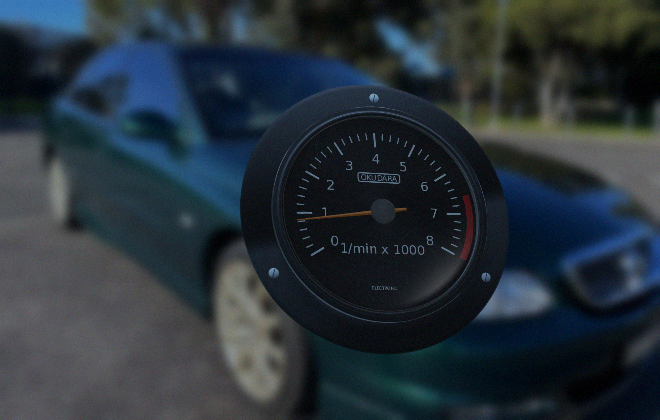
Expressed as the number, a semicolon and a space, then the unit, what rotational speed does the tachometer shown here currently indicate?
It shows 800; rpm
